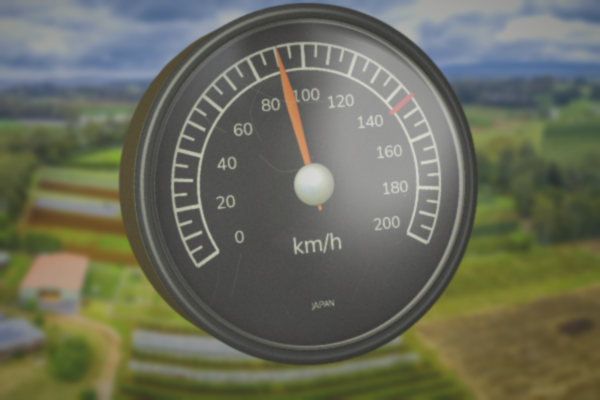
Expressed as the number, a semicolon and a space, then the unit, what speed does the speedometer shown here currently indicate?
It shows 90; km/h
